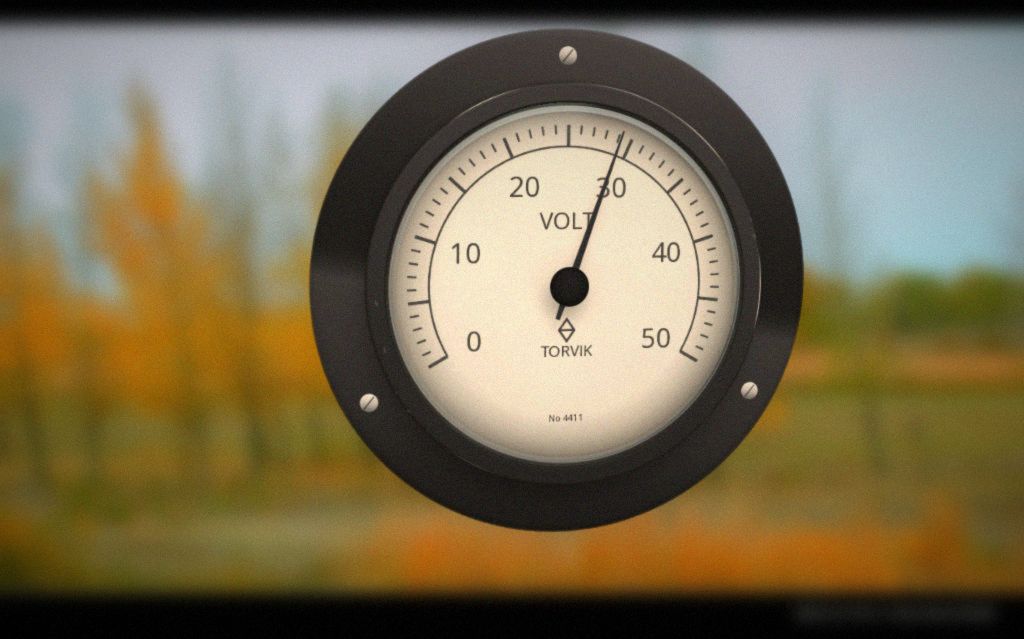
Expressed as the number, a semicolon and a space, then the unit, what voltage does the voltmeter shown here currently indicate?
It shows 29; V
